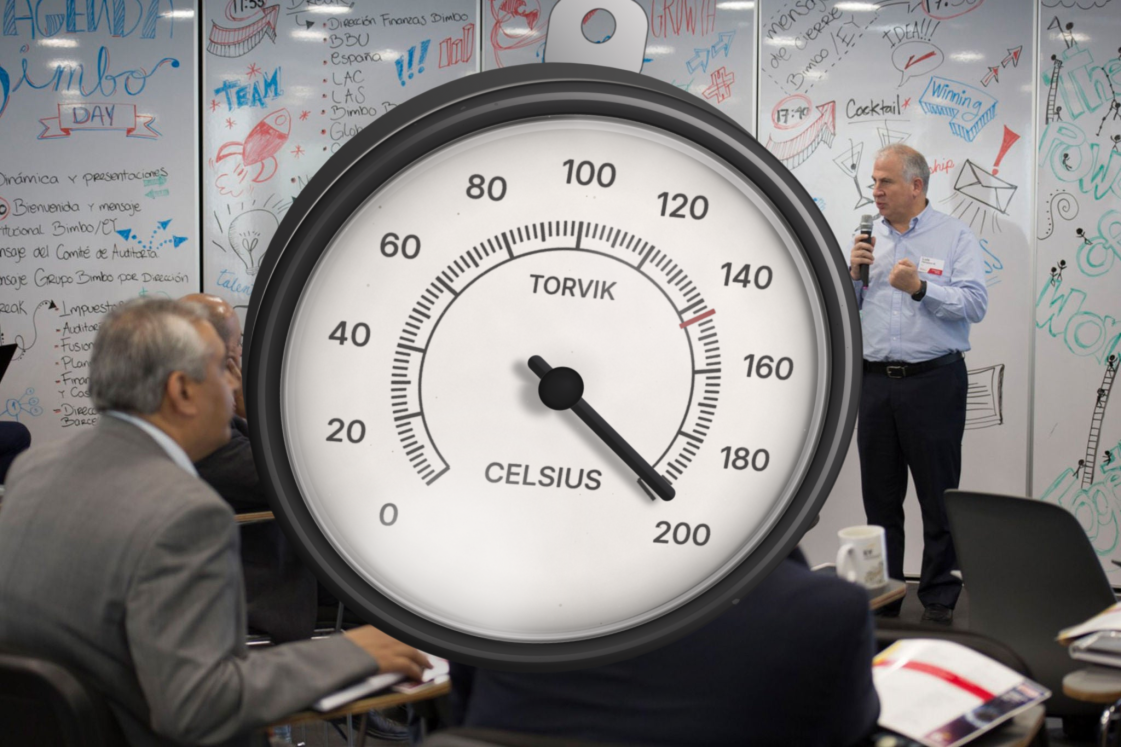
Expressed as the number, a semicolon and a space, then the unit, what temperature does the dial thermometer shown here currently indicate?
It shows 196; °C
